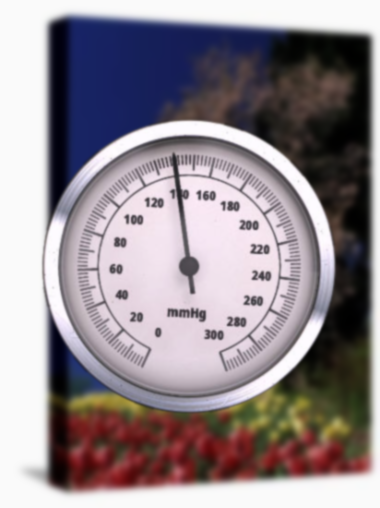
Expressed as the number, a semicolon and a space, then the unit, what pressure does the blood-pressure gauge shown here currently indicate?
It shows 140; mmHg
